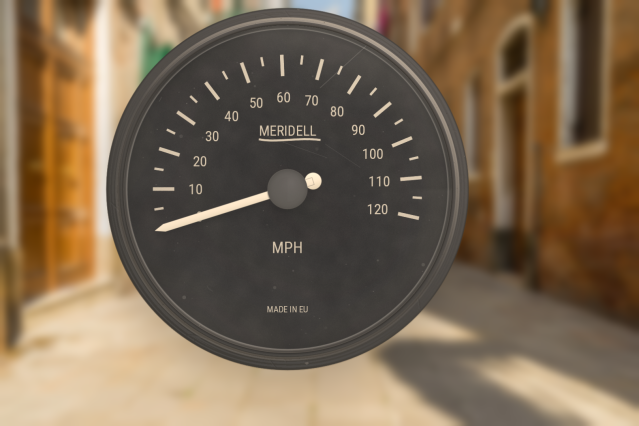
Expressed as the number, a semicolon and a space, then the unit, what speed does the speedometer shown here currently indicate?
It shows 0; mph
